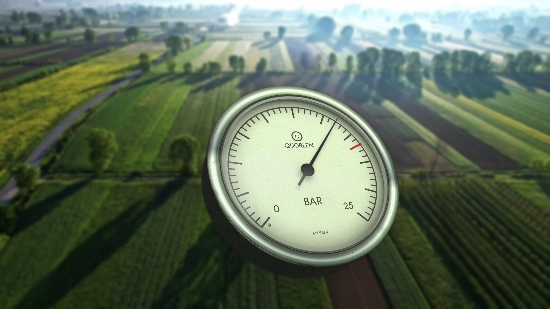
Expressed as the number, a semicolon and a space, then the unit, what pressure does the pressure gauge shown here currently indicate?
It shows 16; bar
